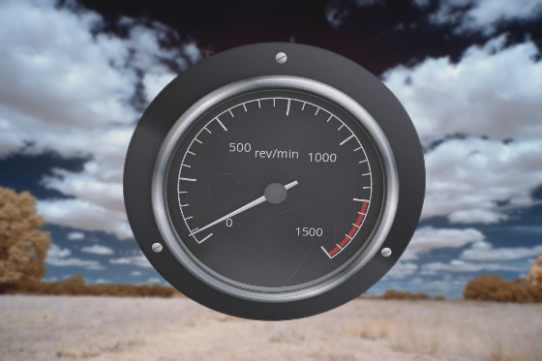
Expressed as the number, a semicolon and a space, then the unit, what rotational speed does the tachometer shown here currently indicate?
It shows 50; rpm
